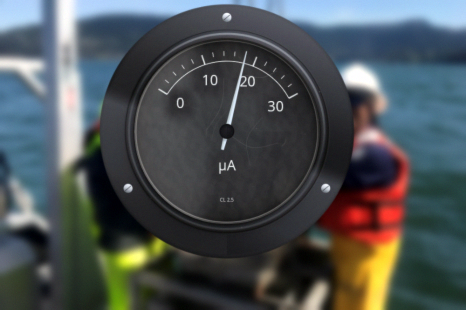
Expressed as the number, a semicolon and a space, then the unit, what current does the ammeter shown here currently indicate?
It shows 18; µA
